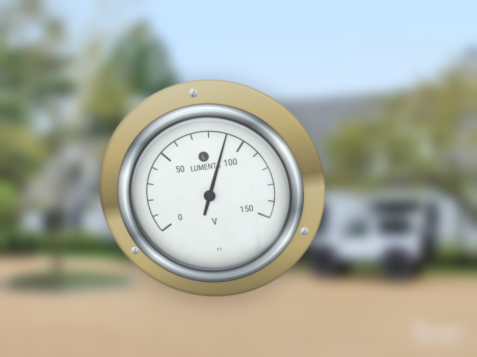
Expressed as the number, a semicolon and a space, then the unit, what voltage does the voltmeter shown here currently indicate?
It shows 90; V
